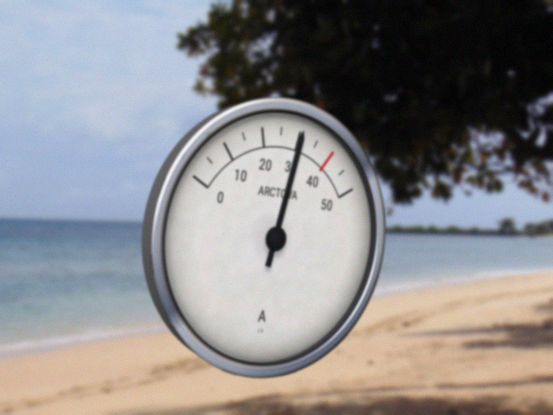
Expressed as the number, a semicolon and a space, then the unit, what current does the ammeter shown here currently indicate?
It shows 30; A
